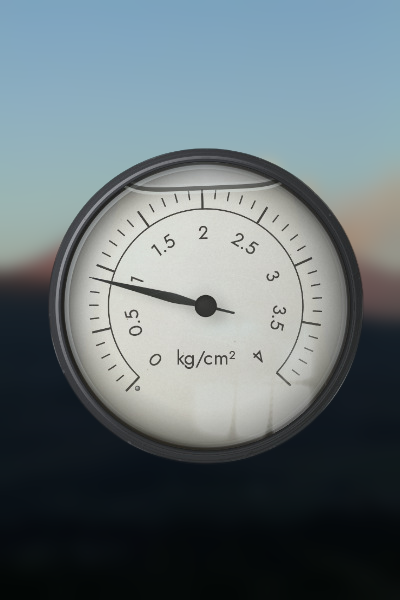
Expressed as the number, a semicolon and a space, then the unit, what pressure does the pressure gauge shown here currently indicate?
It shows 0.9; kg/cm²
